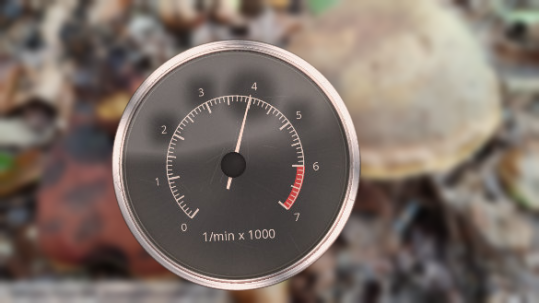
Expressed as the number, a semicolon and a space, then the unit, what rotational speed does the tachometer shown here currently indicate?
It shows 4000; rpm
